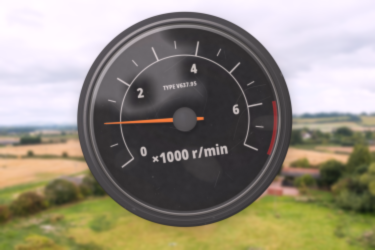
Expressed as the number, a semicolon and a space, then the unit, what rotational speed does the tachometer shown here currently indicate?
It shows 1000; rpm
